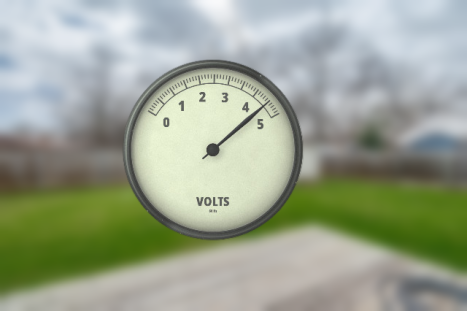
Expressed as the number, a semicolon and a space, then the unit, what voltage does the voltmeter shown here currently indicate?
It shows 4.5; V
